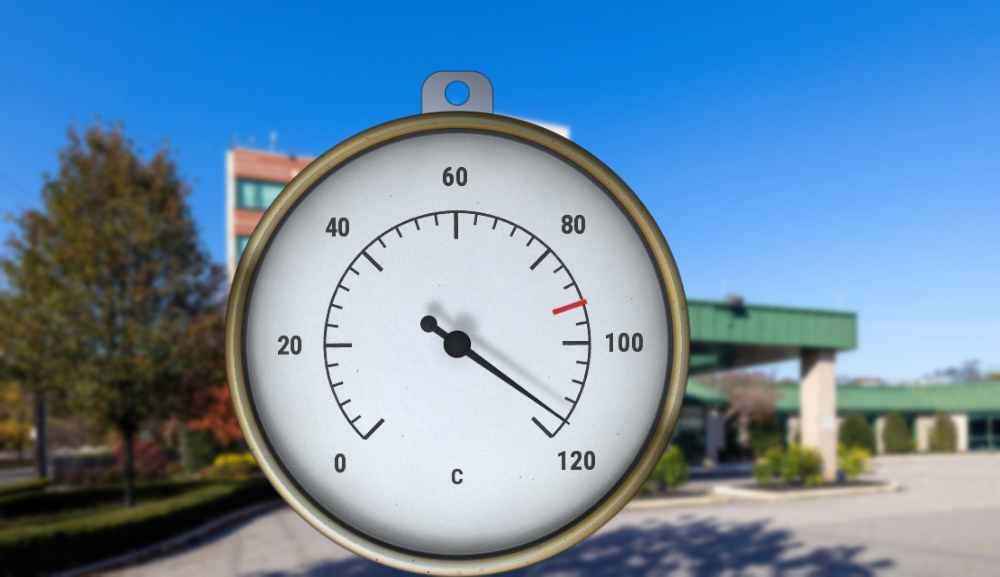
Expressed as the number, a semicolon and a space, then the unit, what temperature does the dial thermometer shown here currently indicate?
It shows 116; °C
